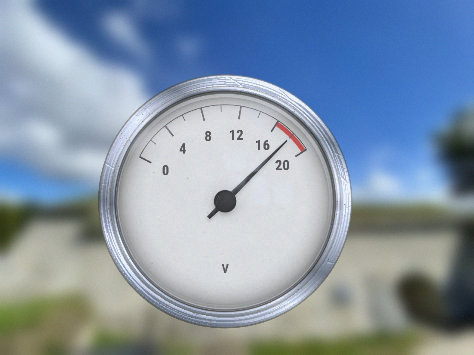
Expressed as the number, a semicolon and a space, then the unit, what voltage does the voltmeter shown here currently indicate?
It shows 18; V
